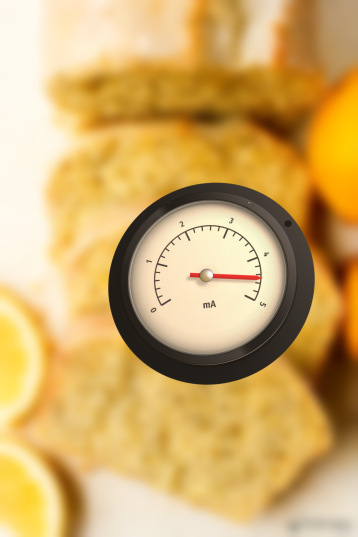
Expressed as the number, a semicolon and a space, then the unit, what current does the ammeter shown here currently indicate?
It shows 4.5; mA
